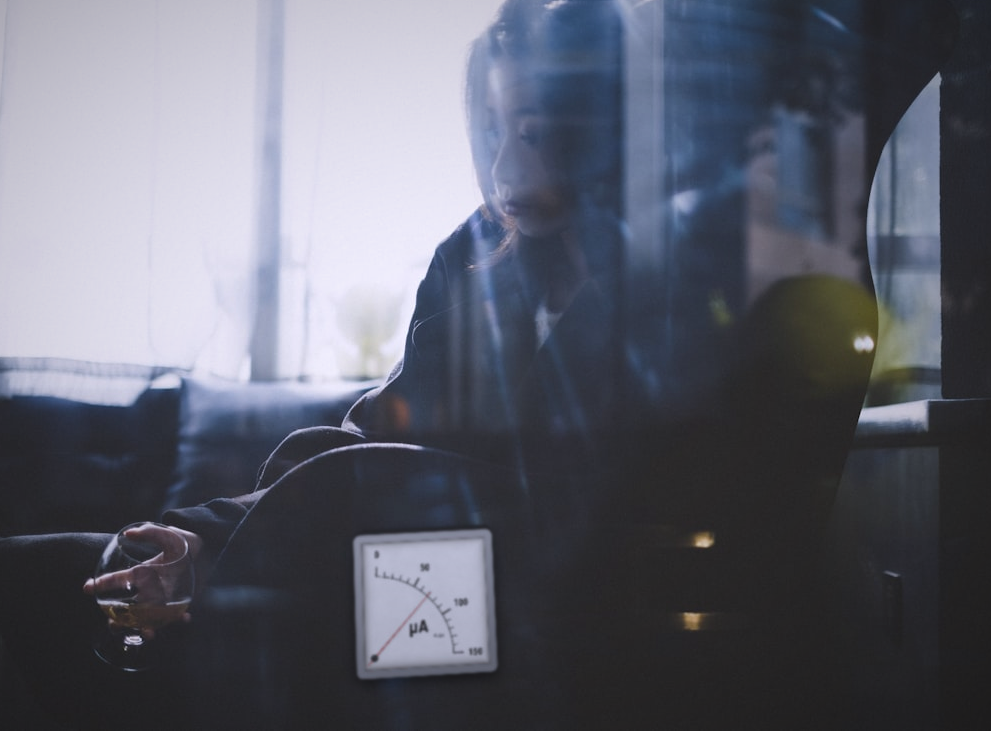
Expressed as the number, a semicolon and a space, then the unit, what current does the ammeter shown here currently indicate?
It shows 70; µA
